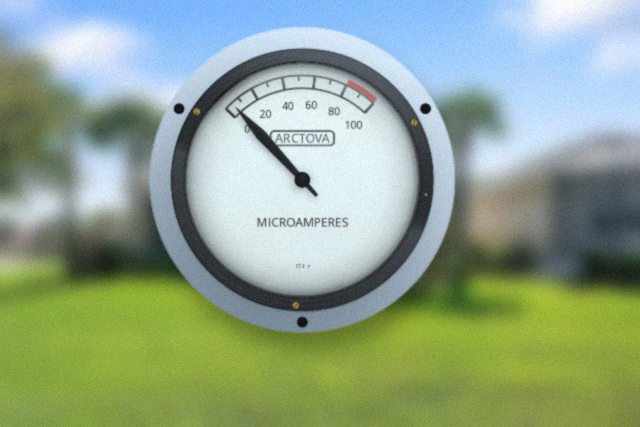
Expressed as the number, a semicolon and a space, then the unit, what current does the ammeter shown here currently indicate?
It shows 5; µA
